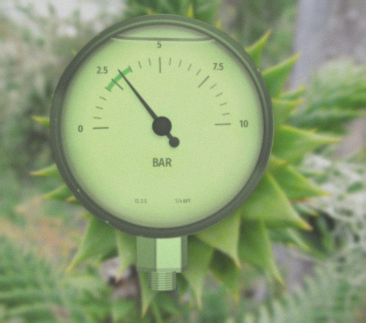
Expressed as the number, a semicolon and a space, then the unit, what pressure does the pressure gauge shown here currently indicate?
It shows 3; bar
